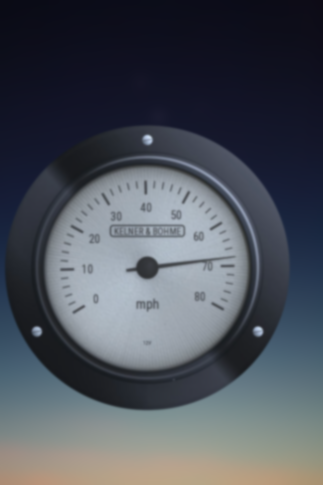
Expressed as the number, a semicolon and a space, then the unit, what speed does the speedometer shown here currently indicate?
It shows 68; mph
